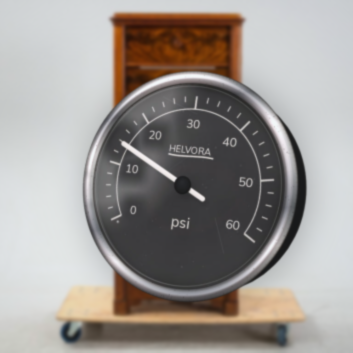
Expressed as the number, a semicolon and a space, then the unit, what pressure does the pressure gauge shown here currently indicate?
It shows 14; psi
